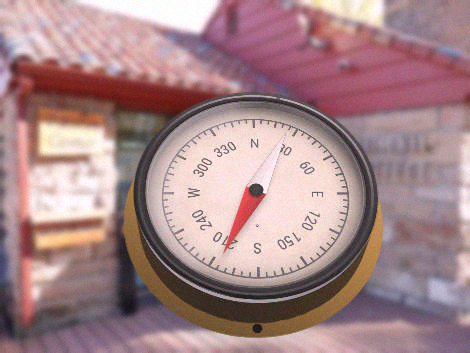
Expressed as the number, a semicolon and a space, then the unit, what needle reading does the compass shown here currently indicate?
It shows 205; °
